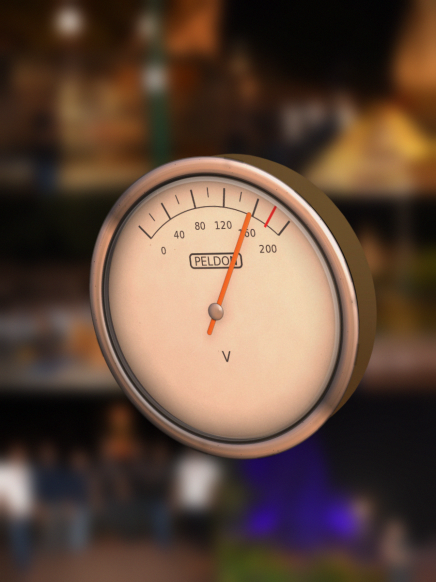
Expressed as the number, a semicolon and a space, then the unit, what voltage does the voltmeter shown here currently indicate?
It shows 160; V
